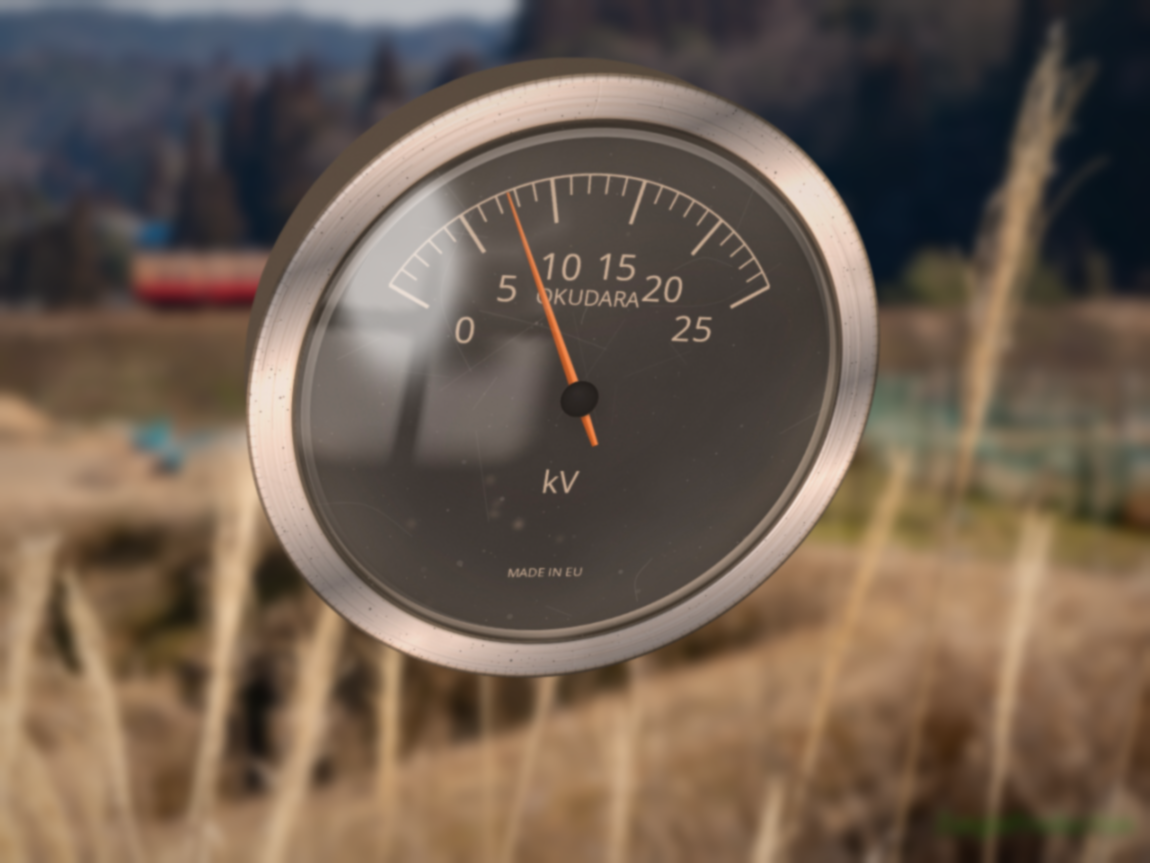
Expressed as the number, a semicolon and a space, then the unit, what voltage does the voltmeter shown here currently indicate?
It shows 7.5; kV
